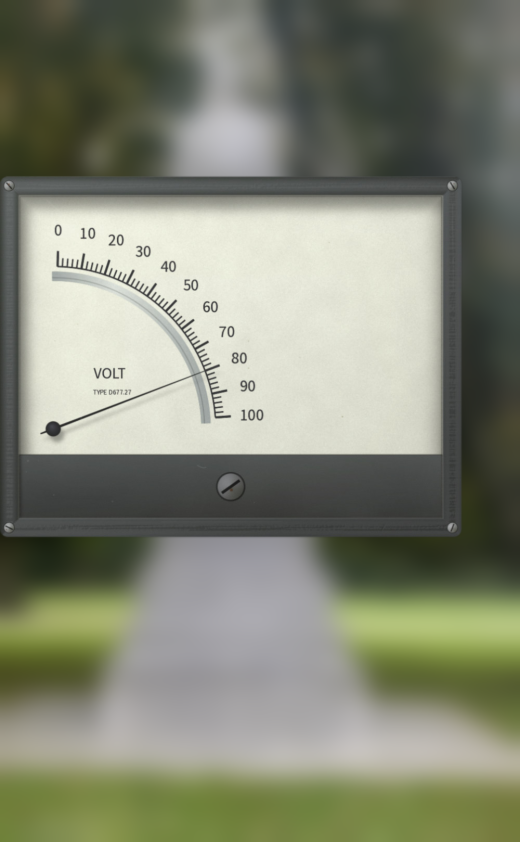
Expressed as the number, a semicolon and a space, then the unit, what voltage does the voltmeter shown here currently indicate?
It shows 80; V
